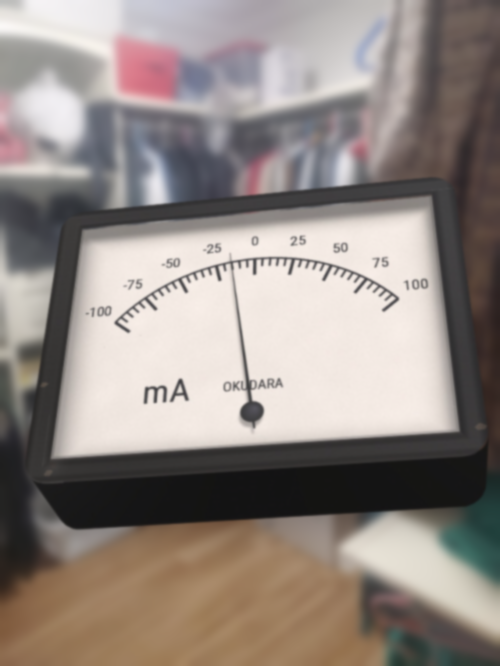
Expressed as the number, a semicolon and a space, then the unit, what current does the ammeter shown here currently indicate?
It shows -15; mA
